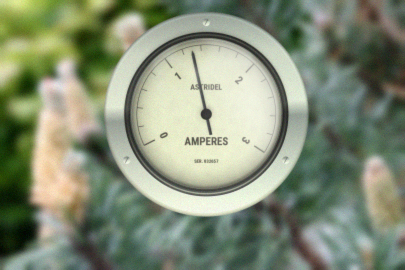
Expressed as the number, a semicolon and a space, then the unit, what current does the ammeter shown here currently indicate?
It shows 1.3; A
